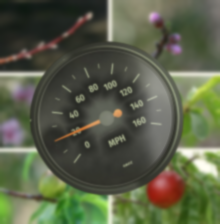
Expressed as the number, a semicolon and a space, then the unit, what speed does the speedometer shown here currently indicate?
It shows 20; mph
